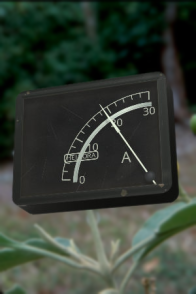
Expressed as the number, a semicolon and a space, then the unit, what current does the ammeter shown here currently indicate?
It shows 19; A
